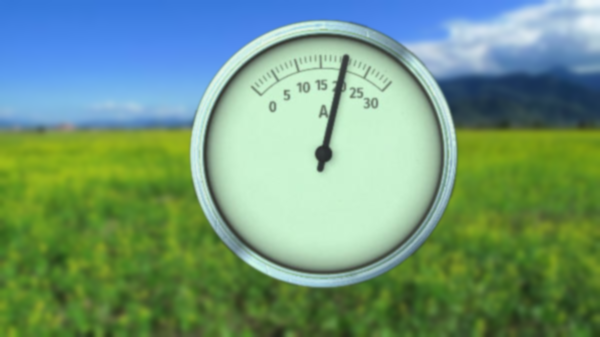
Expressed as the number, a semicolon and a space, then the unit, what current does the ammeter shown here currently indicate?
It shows 20; A
